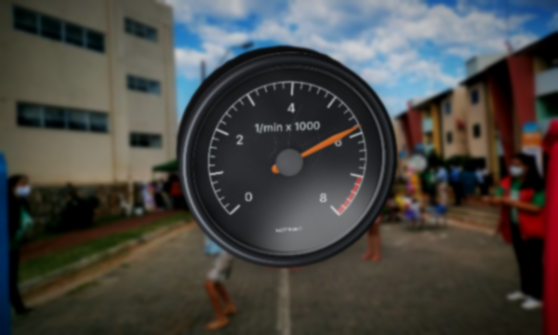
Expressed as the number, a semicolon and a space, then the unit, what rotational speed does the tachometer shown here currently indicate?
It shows 5800; rpm
